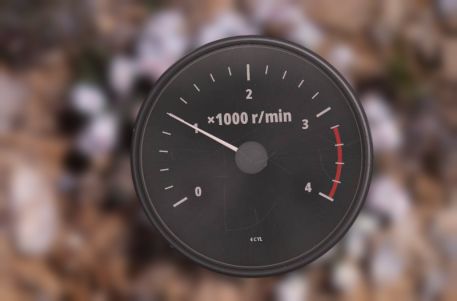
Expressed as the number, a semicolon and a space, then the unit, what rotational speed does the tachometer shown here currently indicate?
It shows 1000; rpm
